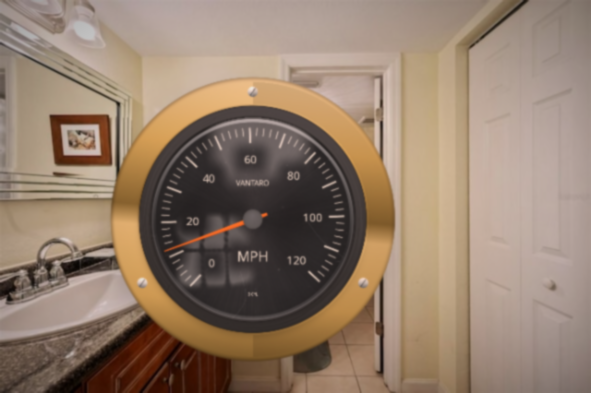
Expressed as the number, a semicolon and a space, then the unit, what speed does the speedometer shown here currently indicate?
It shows 12; mph
